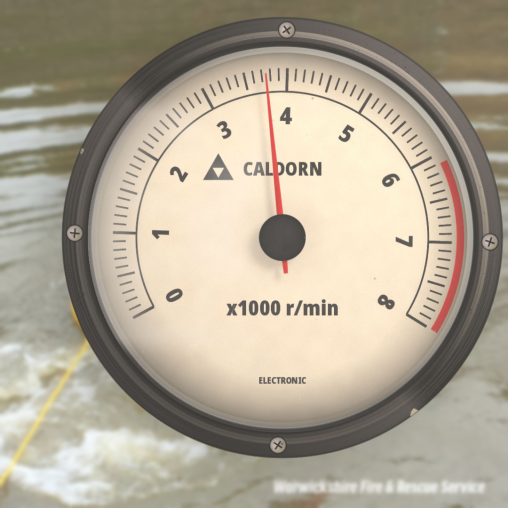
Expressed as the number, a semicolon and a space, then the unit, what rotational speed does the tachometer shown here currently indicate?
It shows 3750; rpm
